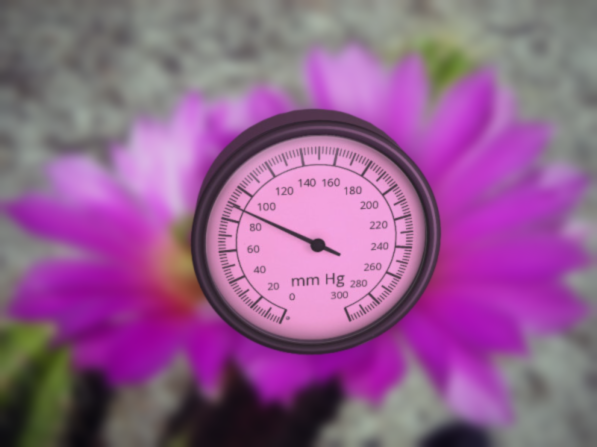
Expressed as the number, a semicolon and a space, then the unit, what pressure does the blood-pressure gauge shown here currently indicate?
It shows 90; mmHg
